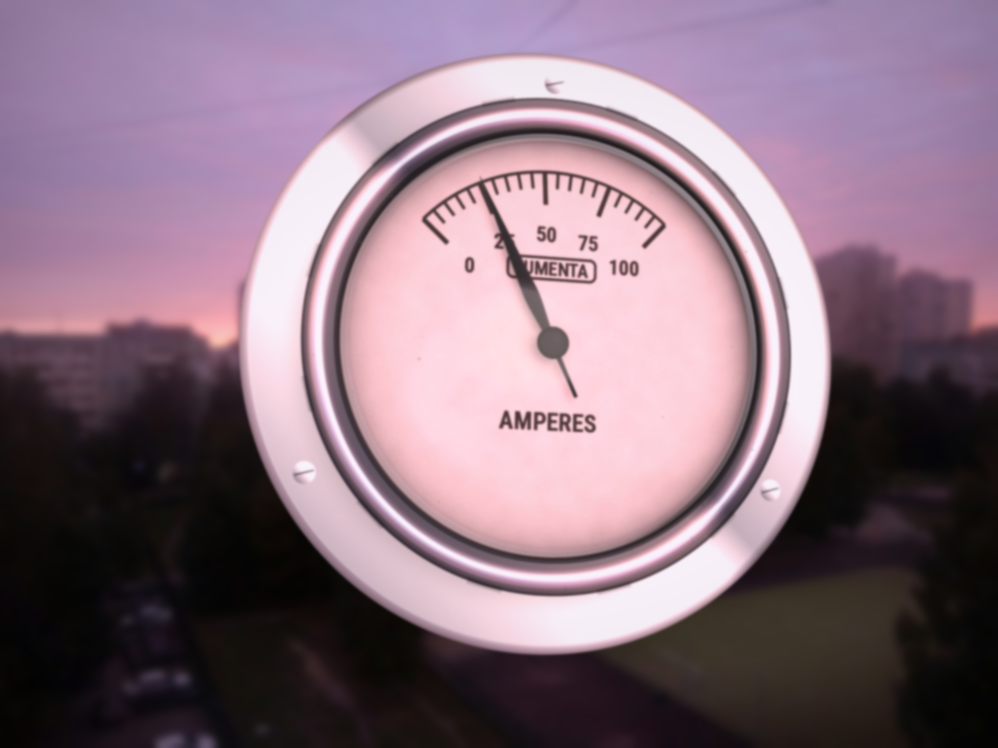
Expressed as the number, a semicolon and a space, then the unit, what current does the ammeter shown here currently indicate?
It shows 25; A
